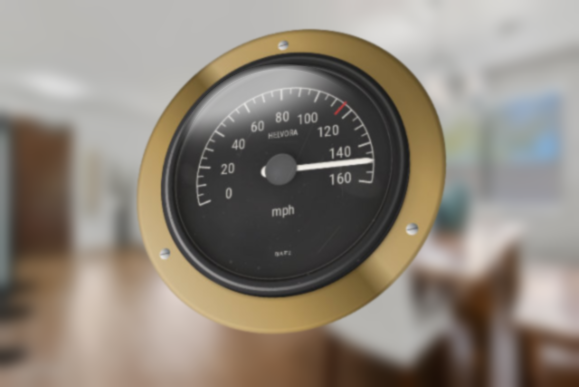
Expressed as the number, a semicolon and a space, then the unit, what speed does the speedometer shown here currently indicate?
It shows 150; mph
